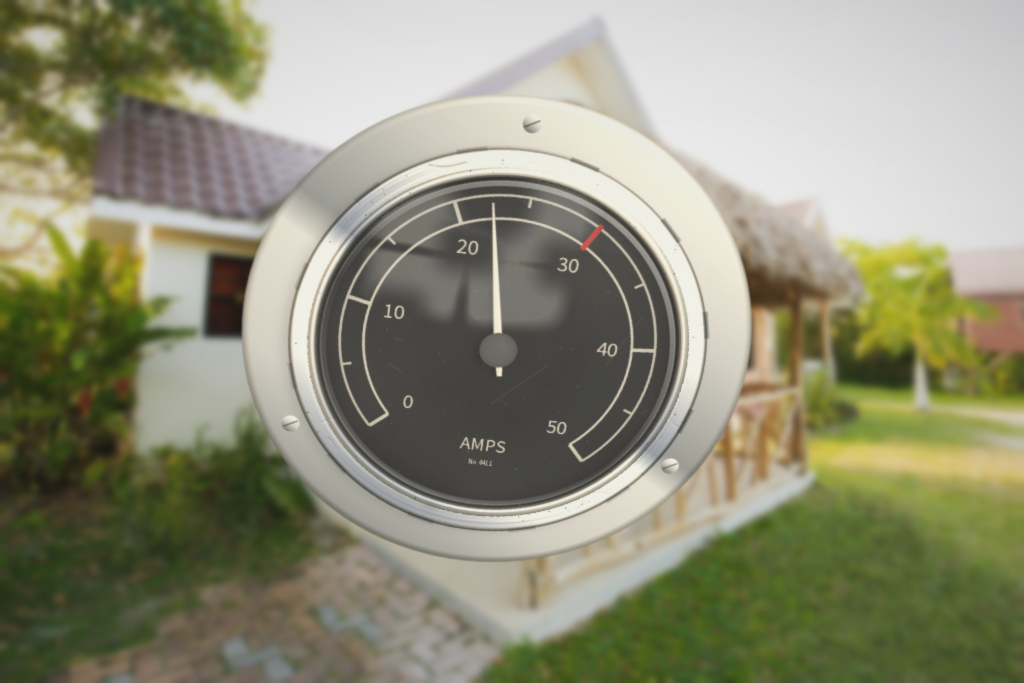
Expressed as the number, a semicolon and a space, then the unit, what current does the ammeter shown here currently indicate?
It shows 22.5; A
